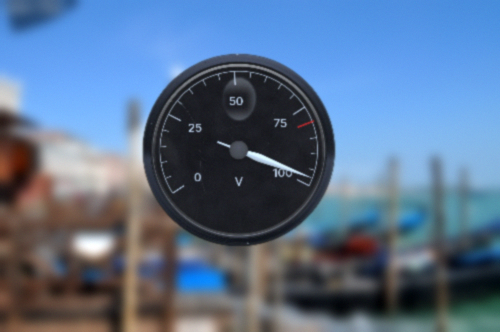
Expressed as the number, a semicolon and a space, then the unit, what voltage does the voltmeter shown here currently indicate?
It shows 97.5; V
